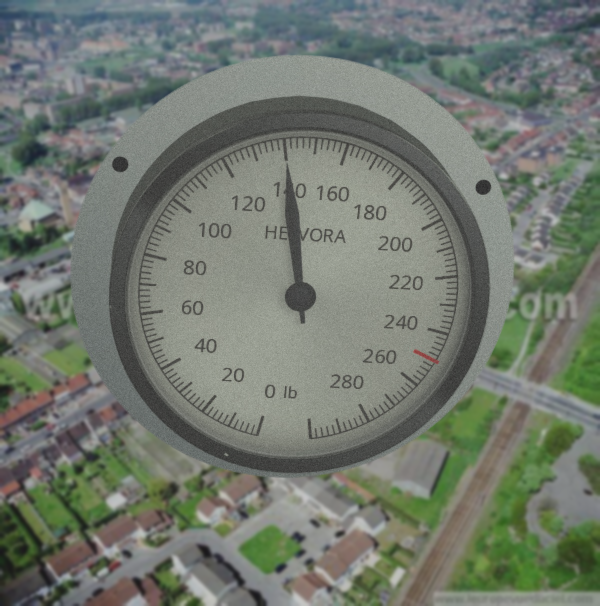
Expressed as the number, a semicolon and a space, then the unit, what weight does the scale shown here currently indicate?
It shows 140; lb
